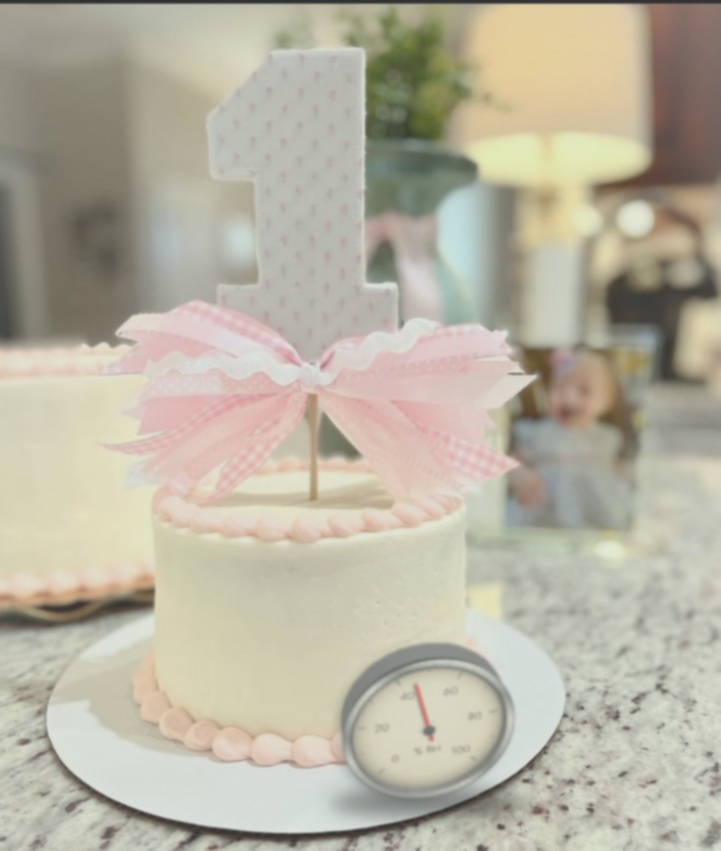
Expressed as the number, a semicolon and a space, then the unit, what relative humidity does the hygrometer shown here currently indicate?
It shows 45; %
